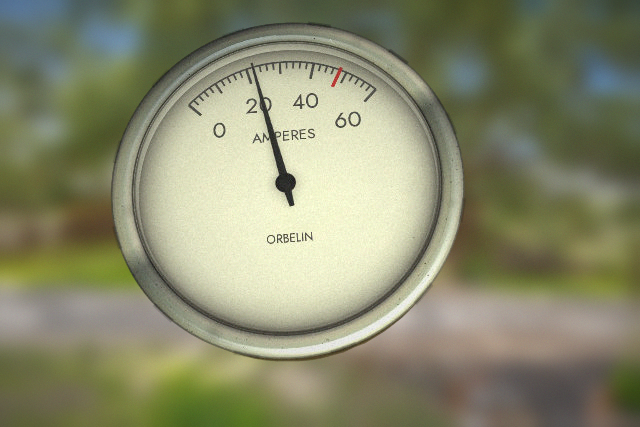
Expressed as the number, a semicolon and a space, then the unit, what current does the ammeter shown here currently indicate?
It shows 22; A
